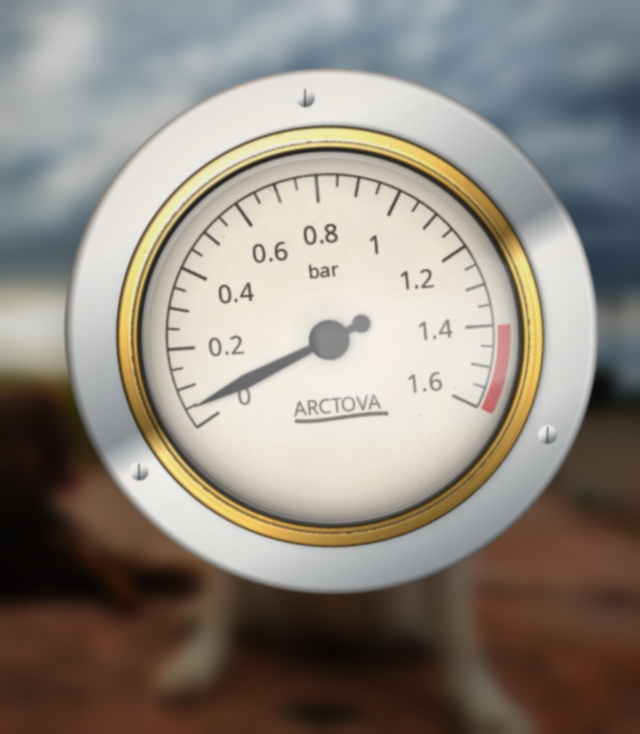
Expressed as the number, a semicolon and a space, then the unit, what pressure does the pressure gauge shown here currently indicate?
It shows 0.05; bar
